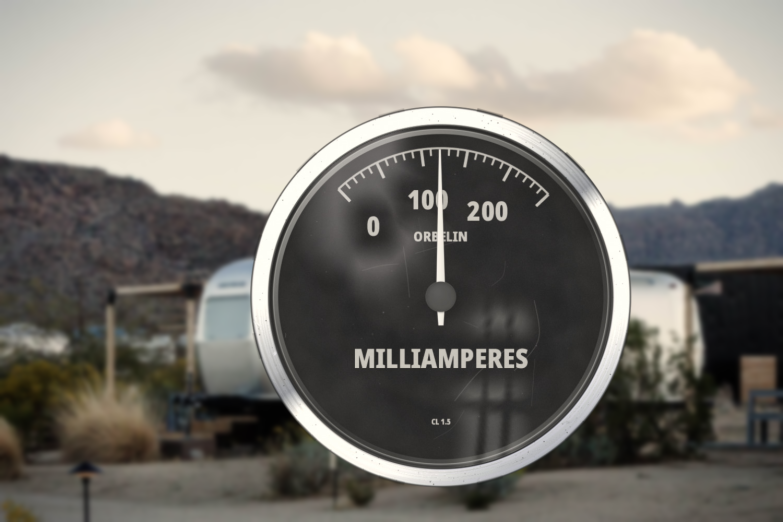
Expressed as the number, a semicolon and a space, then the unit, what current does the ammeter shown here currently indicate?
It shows 120; mA
